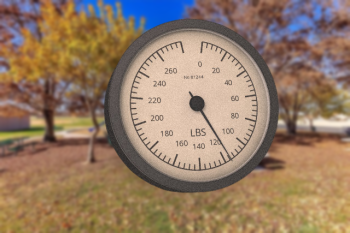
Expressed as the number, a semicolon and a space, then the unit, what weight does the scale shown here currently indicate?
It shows 116; lb
